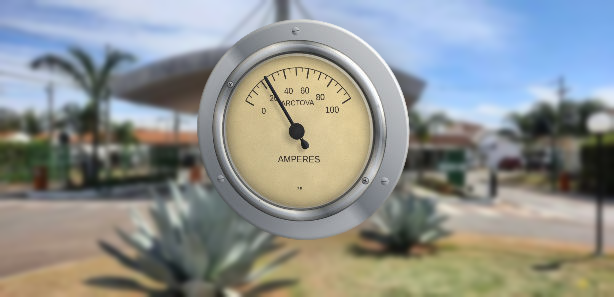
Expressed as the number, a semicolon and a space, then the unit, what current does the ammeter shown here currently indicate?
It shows 25; A
